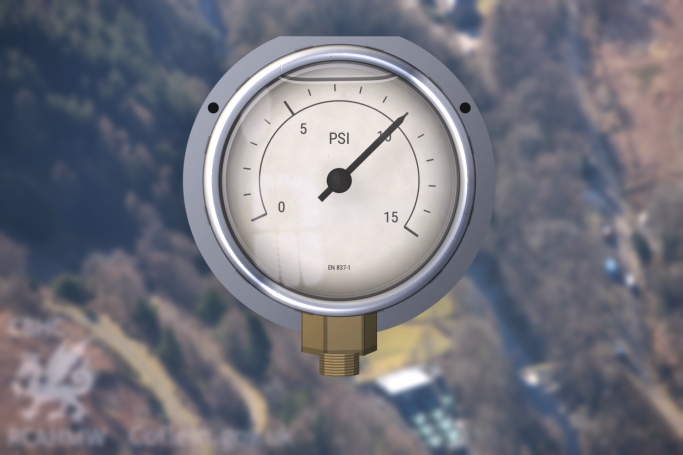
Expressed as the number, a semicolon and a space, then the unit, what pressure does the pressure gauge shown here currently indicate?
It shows 10; psi
